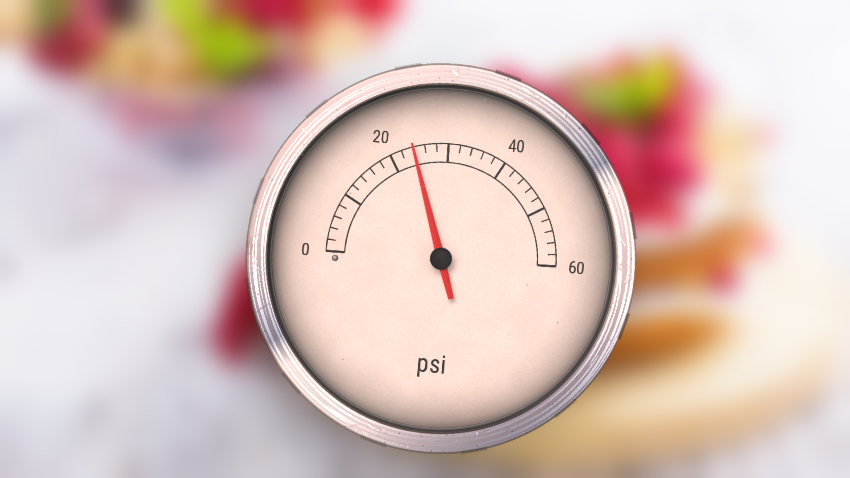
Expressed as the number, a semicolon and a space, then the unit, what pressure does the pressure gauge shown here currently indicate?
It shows 24; psi
